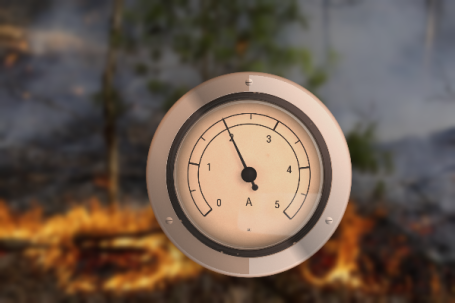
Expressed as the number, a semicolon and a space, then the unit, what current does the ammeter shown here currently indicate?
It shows 2; A
